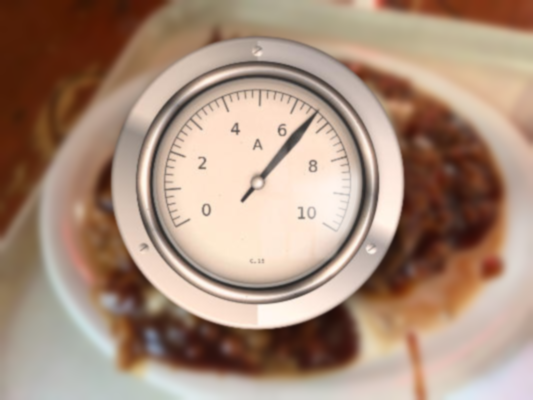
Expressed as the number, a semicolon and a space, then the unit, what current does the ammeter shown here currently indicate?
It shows 6.6; A
